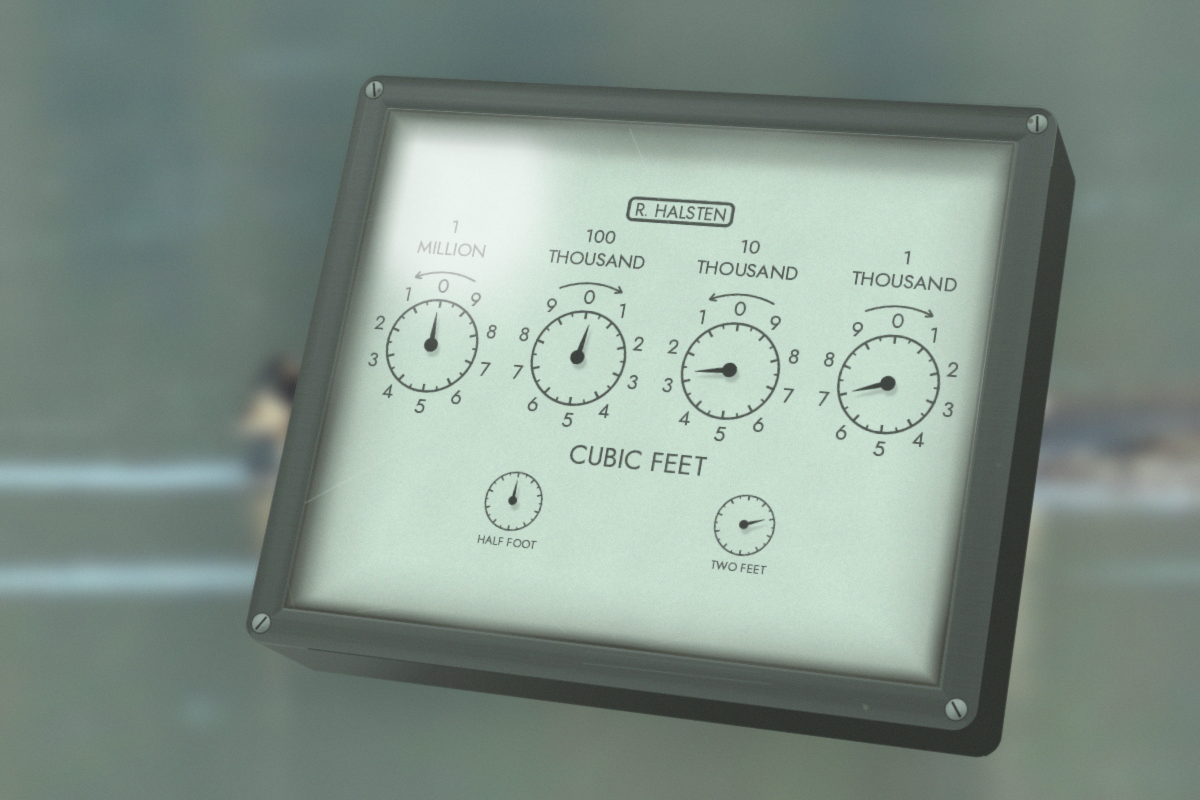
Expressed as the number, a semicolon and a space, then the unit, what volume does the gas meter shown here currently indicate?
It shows 2700; ft³
